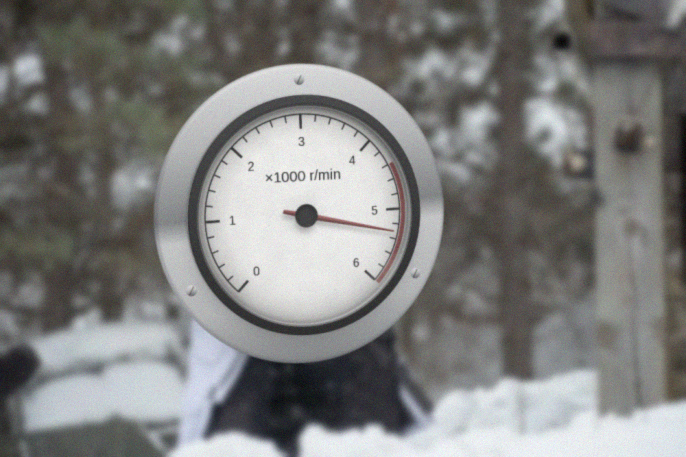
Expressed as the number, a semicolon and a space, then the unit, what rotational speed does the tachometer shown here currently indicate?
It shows 5300; rpm
